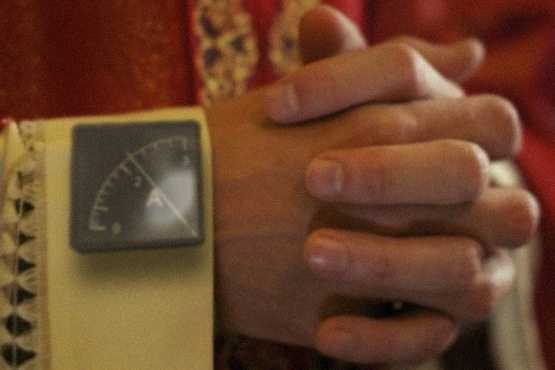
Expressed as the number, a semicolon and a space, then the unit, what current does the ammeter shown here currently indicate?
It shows 2.2; A
